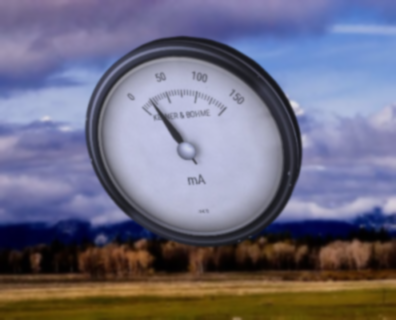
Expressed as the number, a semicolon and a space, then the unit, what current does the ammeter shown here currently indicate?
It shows 25; mA
